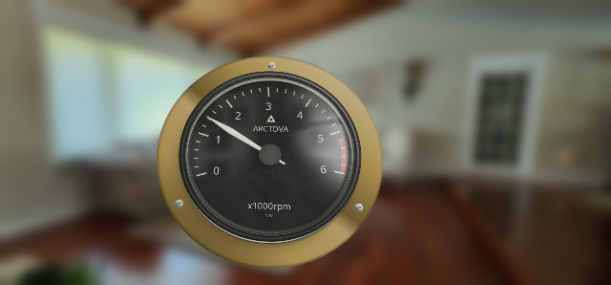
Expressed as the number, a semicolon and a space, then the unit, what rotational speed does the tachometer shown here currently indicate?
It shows 1400; rpm
